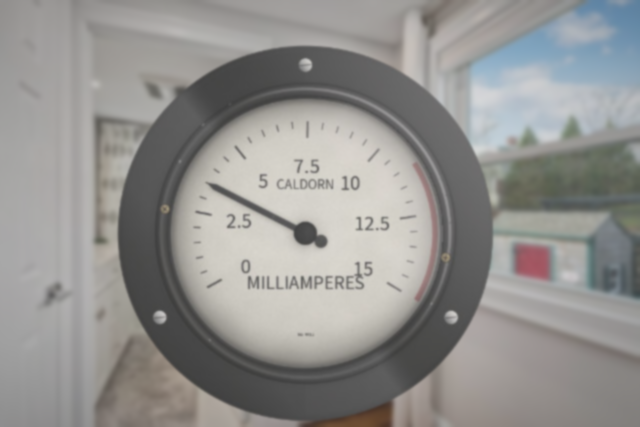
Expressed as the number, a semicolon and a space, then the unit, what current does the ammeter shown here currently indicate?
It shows 3.5; mA
